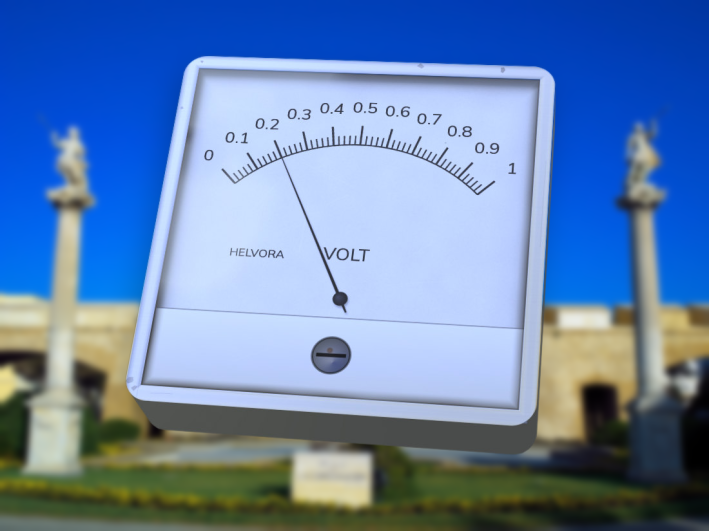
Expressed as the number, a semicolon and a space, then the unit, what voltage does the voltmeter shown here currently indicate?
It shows 0.2; V
